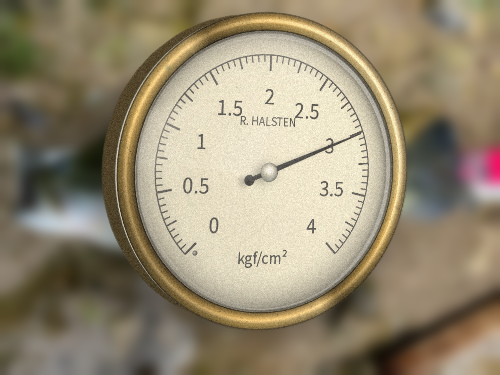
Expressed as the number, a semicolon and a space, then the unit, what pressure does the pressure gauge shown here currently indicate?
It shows 3; kg/cm²
